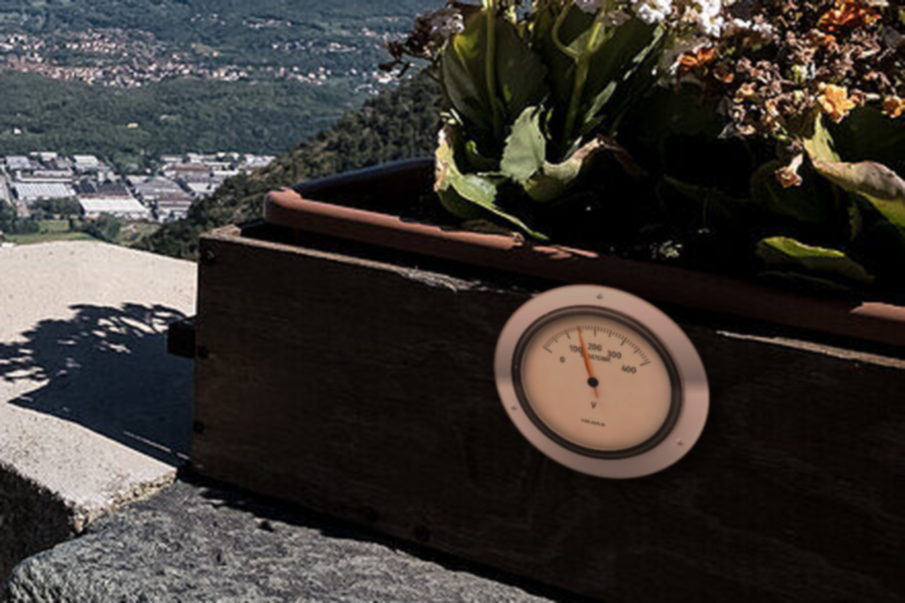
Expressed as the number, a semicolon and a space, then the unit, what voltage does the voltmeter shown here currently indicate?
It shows 150; V
